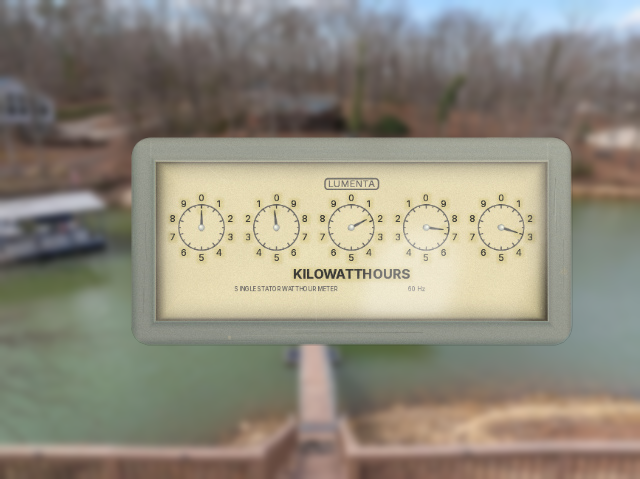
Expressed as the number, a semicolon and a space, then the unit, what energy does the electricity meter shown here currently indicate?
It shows 173; kWh
